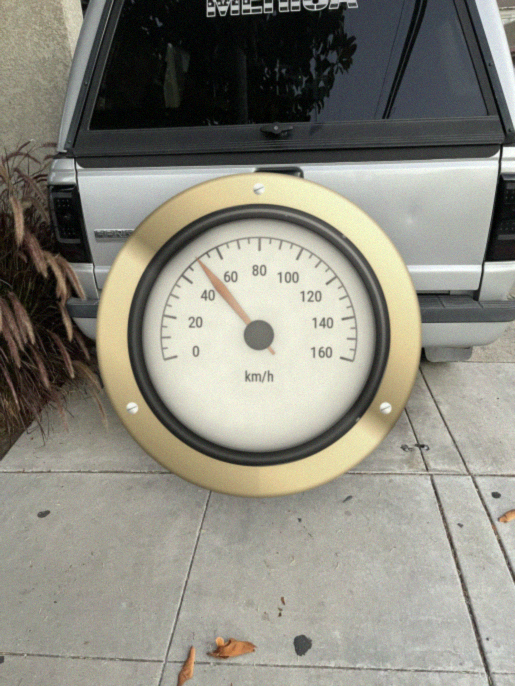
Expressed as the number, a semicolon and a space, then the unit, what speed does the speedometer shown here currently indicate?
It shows 50; km/h
